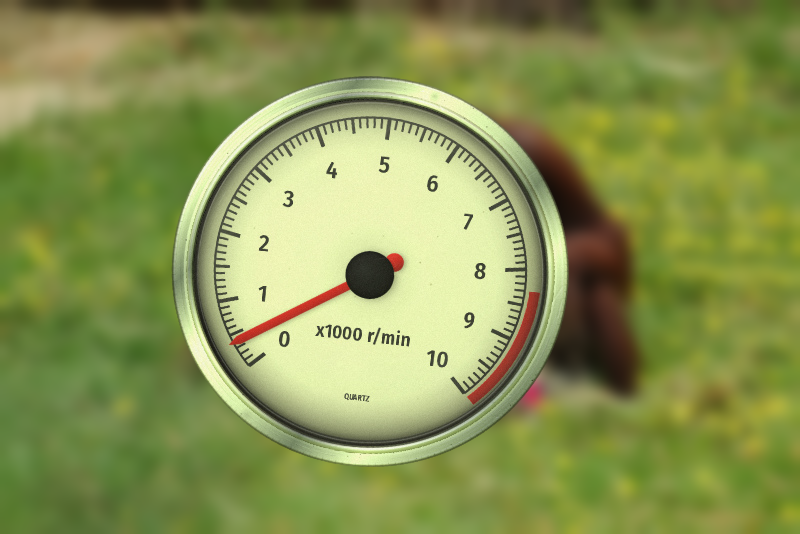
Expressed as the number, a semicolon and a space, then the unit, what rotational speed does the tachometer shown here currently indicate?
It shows 400; rpm
